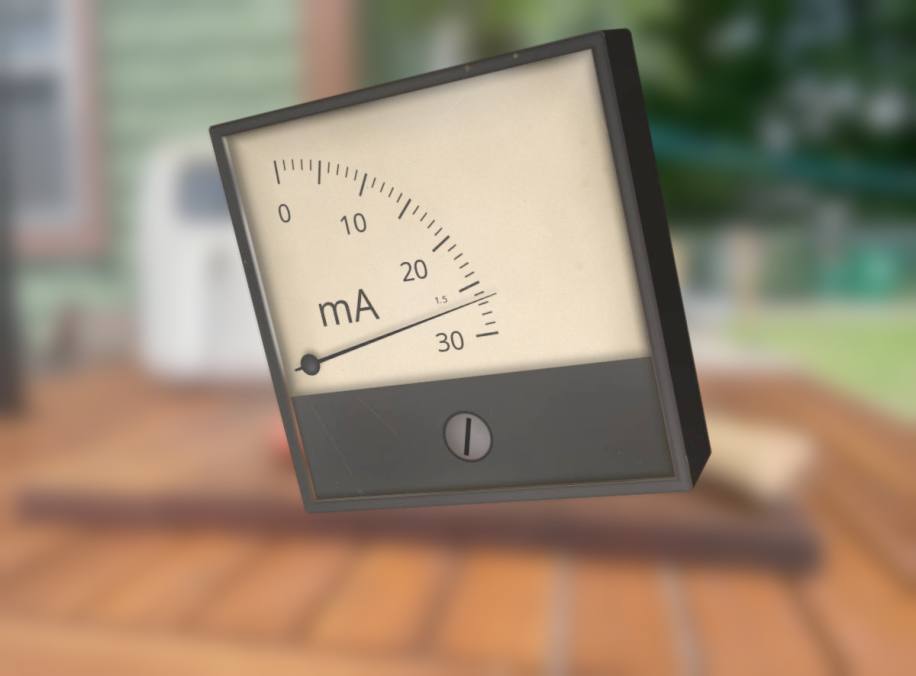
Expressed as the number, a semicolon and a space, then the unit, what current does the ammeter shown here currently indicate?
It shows 26.5; mA
